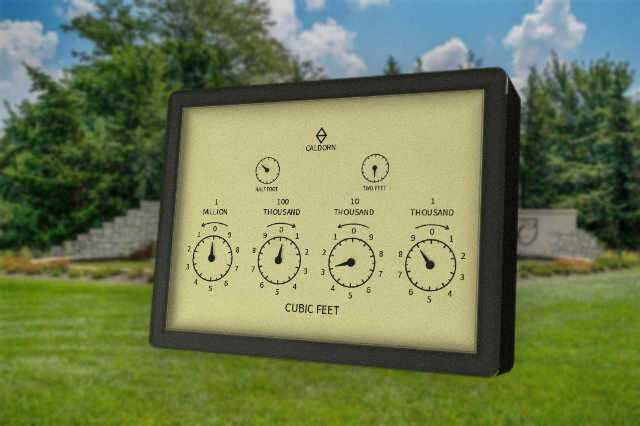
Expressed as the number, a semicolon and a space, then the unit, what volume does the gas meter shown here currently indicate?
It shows 2900; ft³
